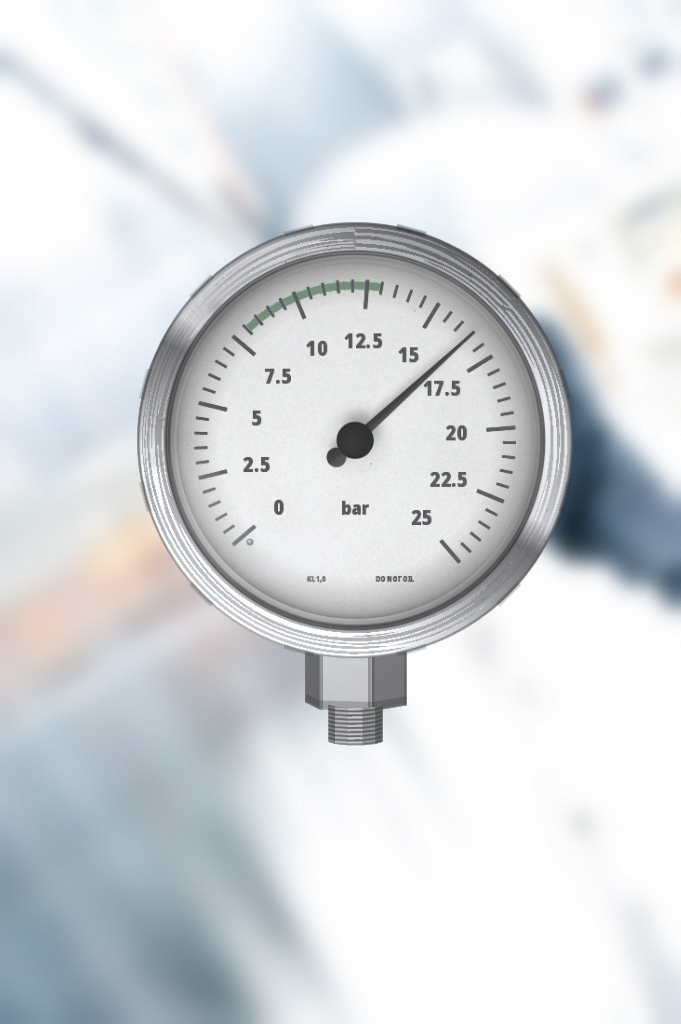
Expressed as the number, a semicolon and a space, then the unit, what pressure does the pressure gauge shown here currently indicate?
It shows 16.5; bar
